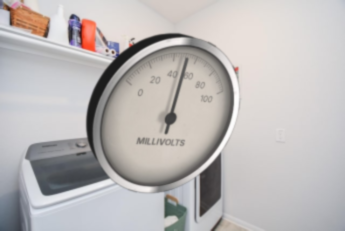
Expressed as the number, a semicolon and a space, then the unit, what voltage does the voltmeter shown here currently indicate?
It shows 50; mV
